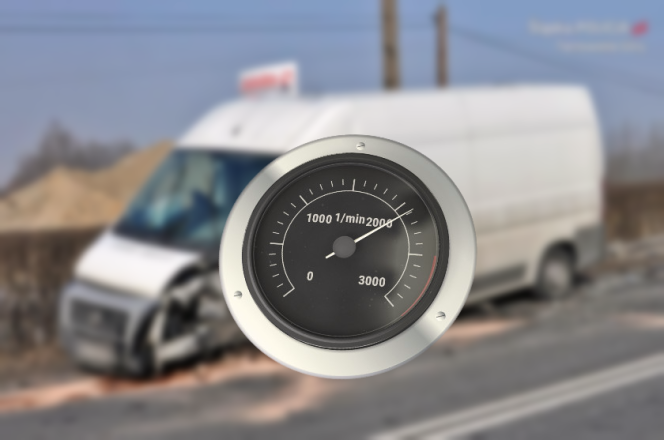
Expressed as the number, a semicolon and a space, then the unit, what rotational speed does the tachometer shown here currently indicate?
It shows 2100; rpm
